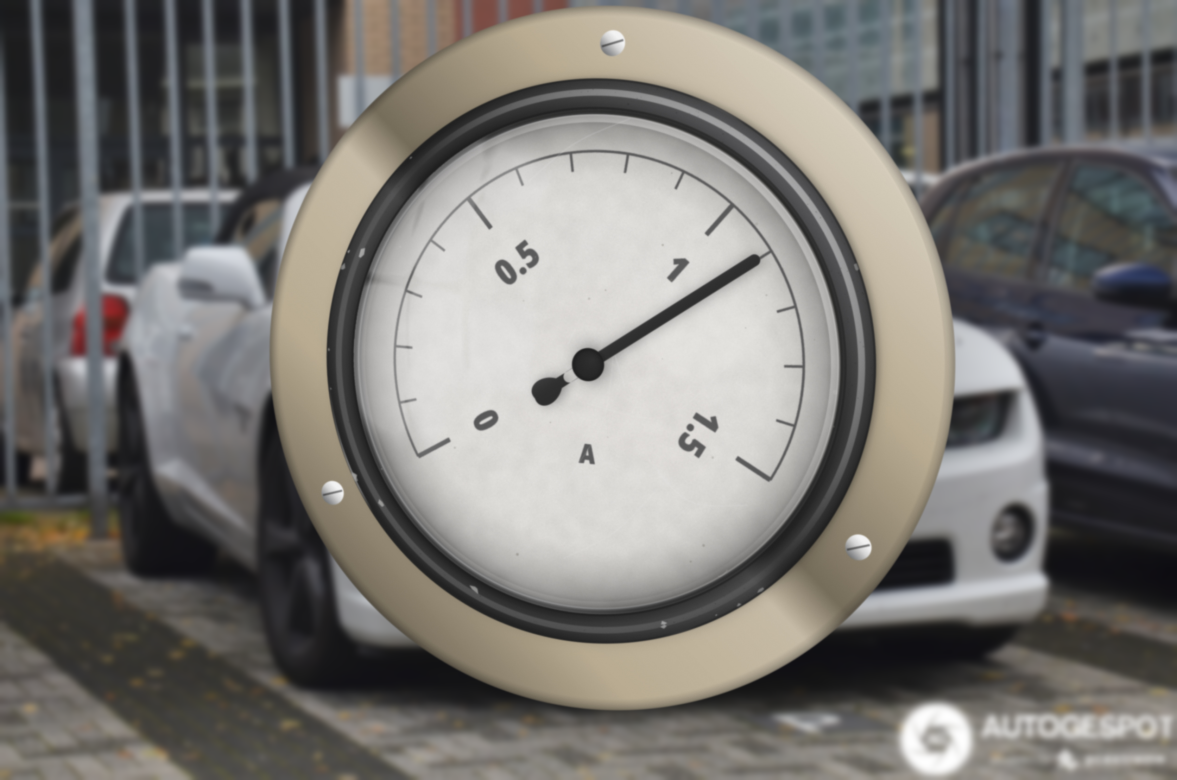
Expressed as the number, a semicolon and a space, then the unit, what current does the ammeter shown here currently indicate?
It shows 1.1; A
